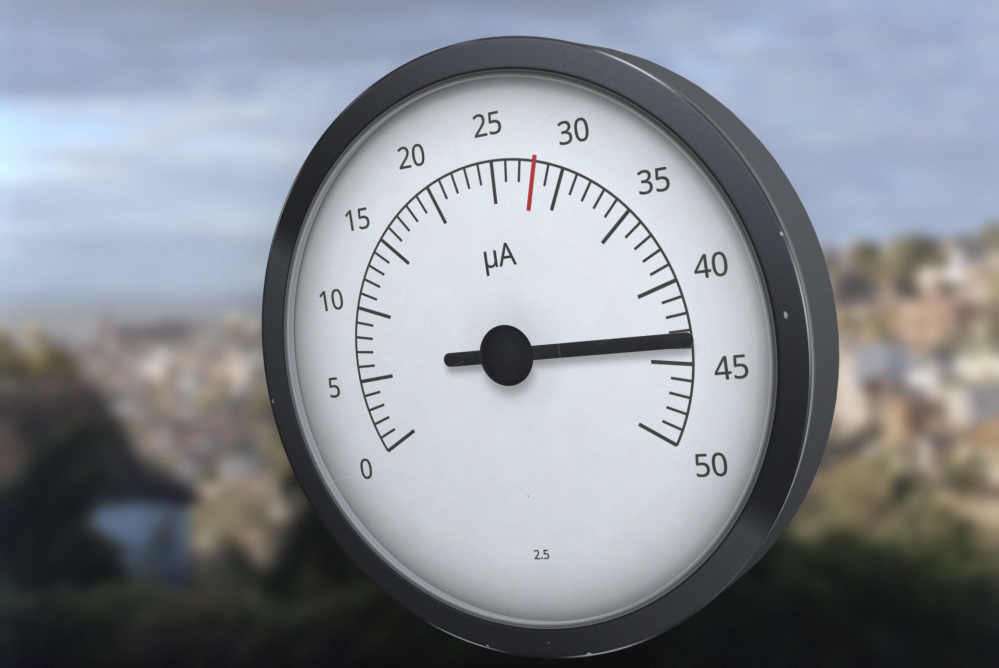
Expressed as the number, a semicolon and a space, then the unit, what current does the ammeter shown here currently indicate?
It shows 43.5; µA
